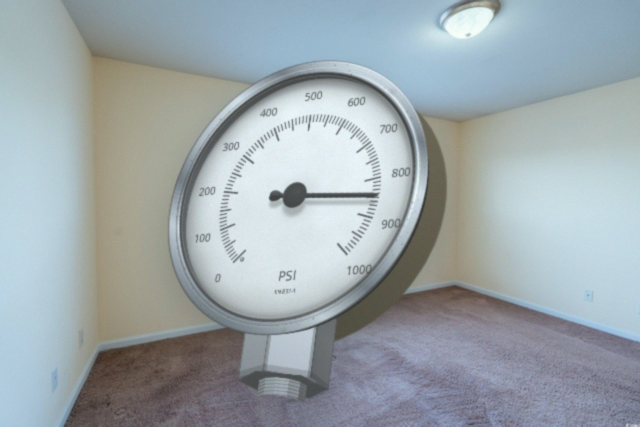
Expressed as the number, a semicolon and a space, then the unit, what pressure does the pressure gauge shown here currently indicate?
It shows 850; psi
